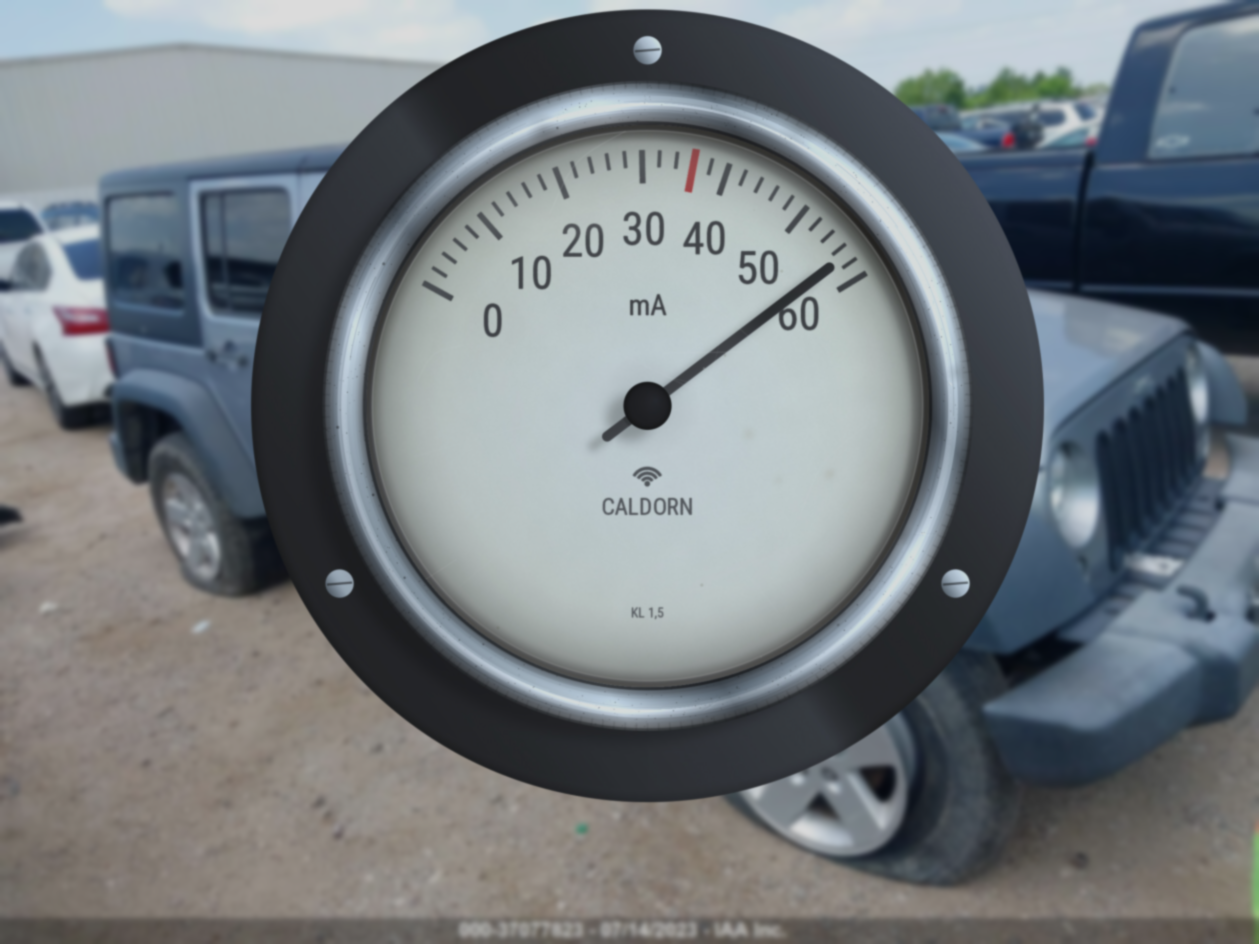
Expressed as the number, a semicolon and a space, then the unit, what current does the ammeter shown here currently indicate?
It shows 57; mA
